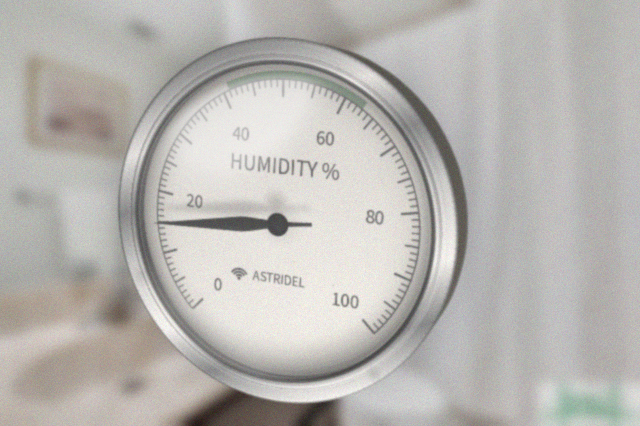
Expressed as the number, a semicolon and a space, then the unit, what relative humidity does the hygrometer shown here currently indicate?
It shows 15; %
